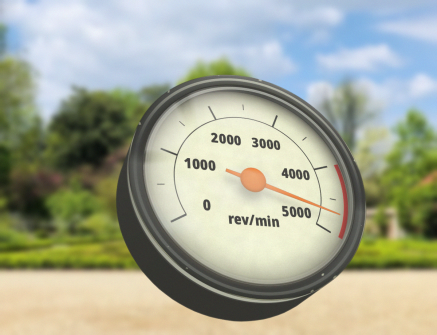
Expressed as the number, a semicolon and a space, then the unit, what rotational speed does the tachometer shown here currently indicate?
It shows 4750; rpm
